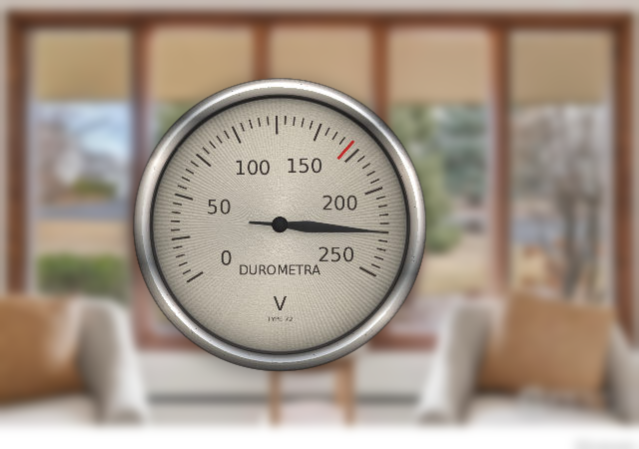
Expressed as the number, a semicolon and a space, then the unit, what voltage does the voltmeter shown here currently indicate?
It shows 225; V
